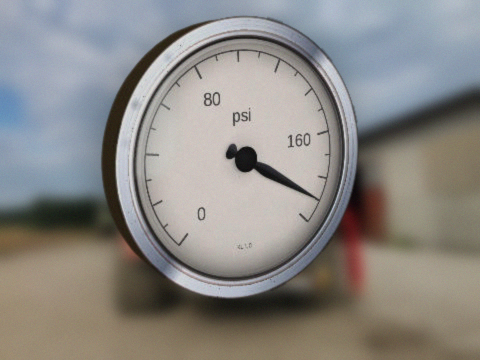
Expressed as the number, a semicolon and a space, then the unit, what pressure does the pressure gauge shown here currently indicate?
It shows 190; psi
